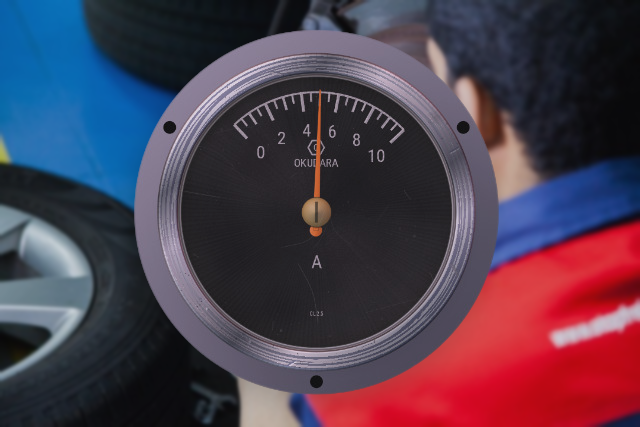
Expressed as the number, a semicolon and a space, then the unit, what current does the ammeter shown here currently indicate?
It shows 5; A
